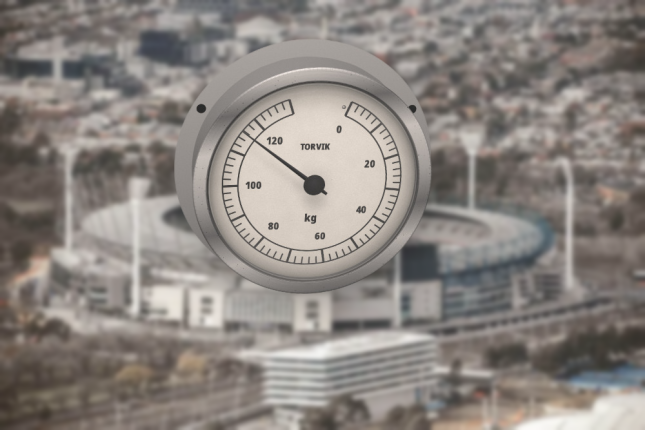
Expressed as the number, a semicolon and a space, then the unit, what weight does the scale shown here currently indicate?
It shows 116; kg
